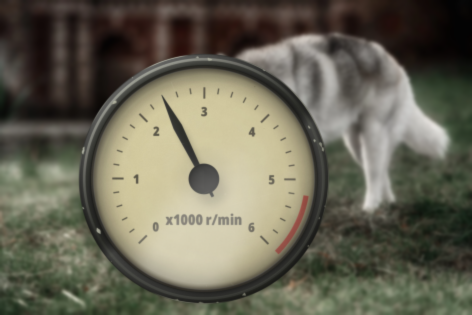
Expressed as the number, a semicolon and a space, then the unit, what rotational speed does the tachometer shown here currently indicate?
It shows 2400; rpm
